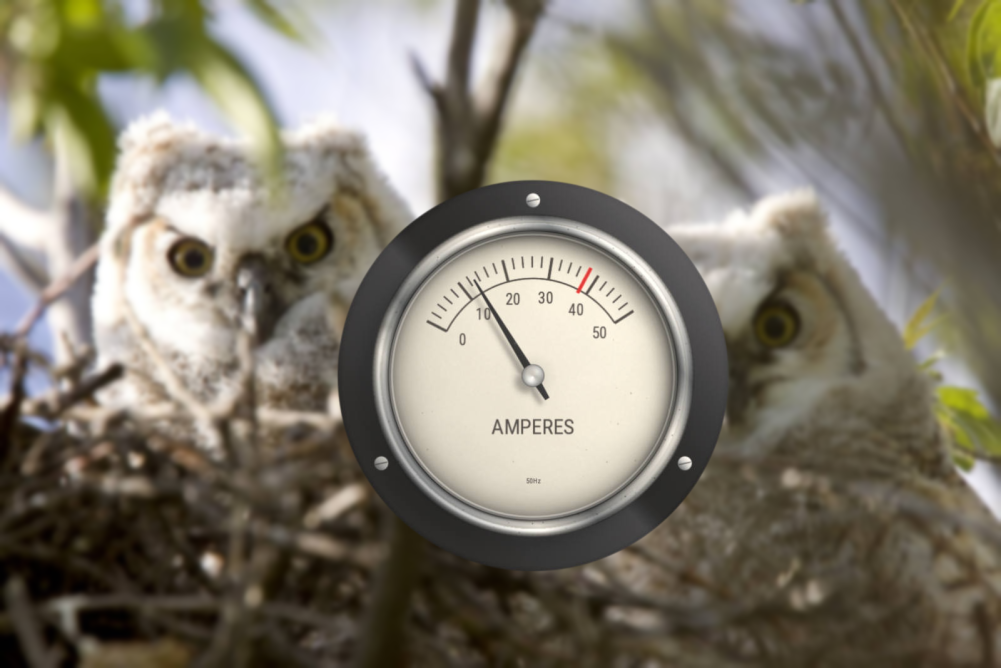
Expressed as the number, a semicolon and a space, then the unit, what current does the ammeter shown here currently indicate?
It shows 13; A
